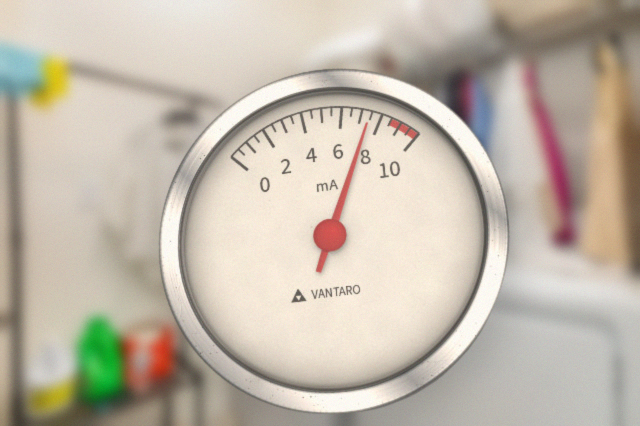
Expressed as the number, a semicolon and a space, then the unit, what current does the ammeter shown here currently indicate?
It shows 7.5; mA
